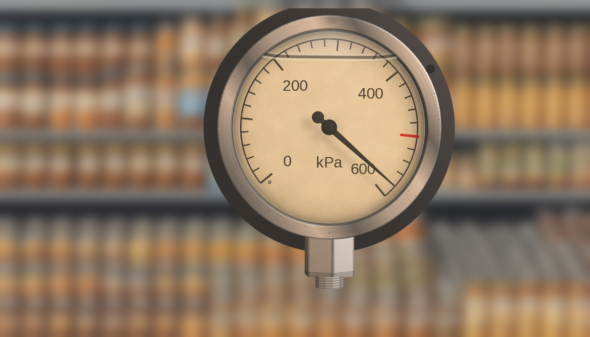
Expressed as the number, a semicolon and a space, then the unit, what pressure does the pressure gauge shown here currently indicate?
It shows 580; kPa
